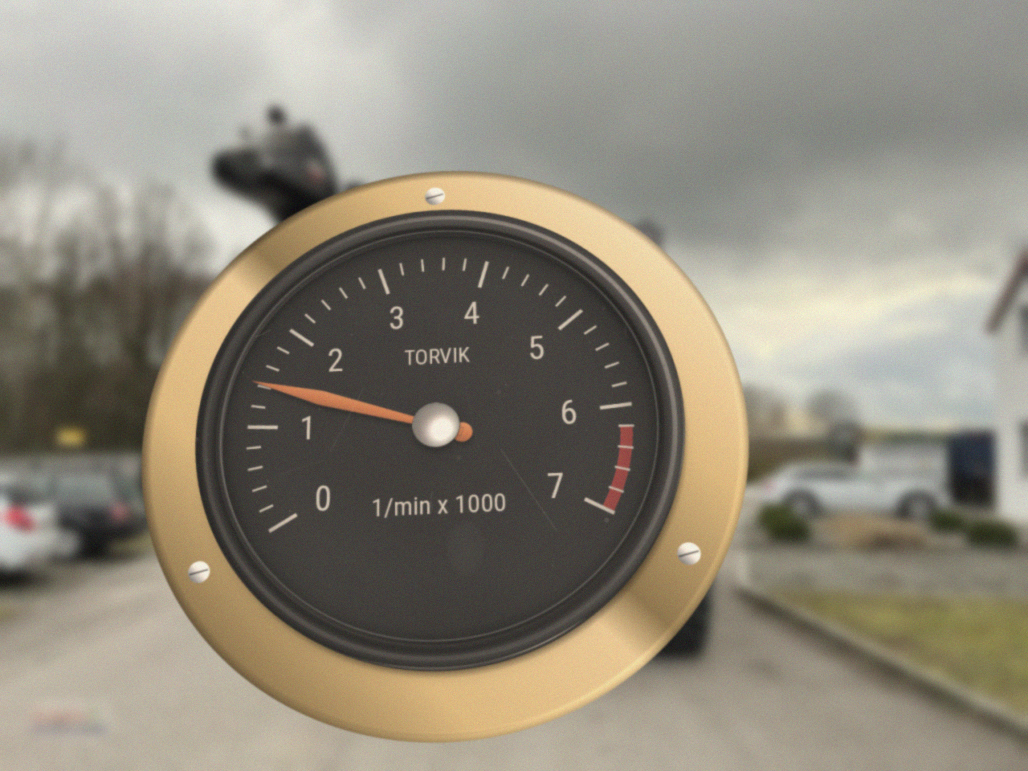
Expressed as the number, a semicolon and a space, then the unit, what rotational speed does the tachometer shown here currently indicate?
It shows 1400; rpm
